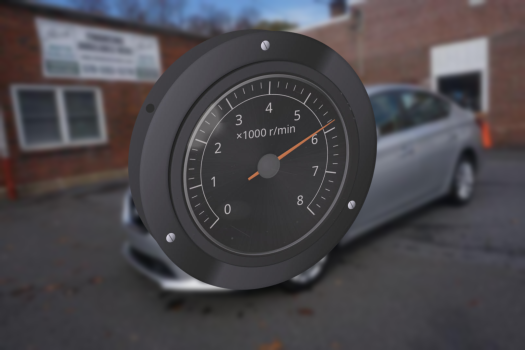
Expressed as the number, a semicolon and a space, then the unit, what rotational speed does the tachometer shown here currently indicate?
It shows 5800; rpm
